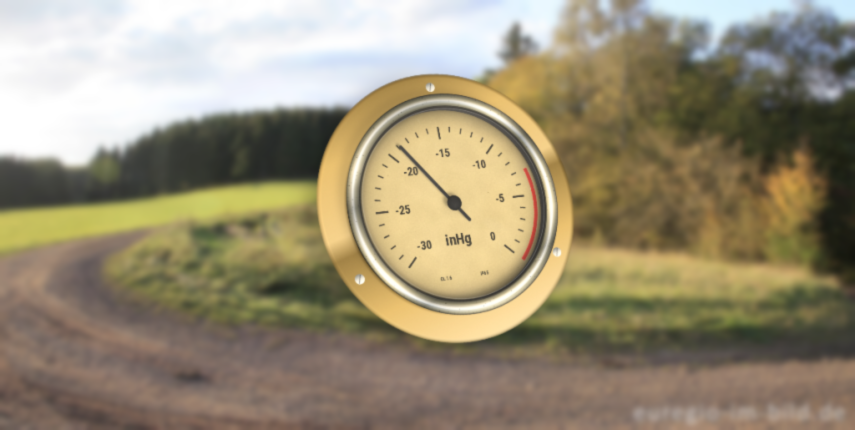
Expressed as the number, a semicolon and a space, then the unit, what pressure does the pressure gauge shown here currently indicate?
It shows -19; inHg
